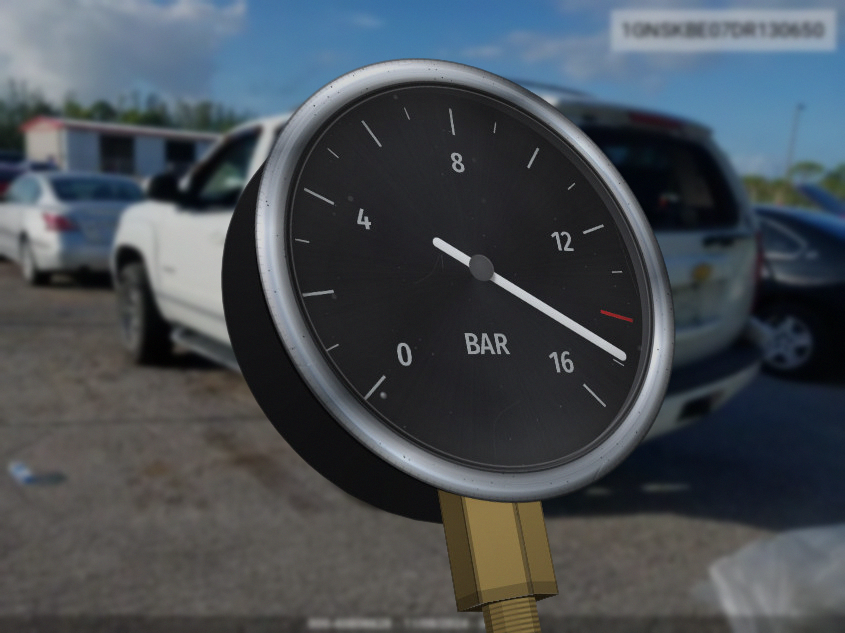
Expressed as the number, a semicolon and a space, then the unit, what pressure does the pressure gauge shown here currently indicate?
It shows 15; bar
